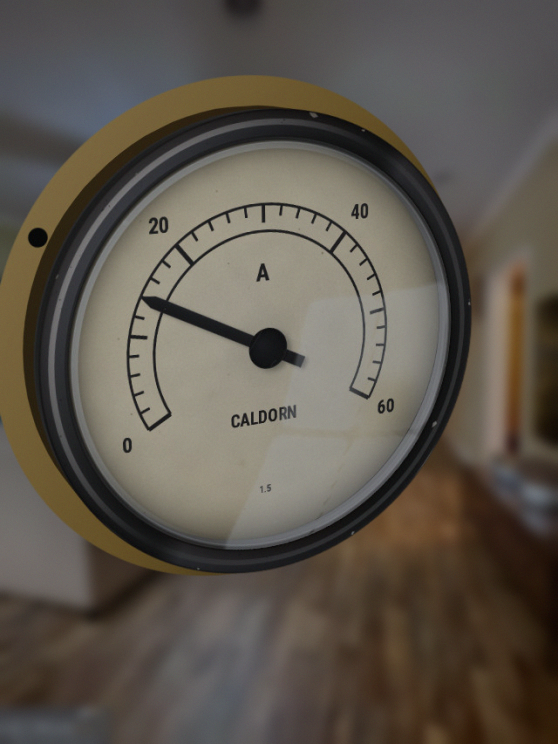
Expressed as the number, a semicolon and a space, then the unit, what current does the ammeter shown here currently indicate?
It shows 14; A
